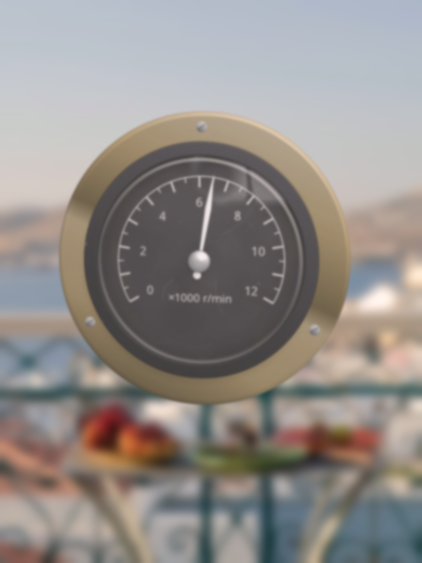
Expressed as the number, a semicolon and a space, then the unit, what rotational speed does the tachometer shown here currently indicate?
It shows 6500; rpm
